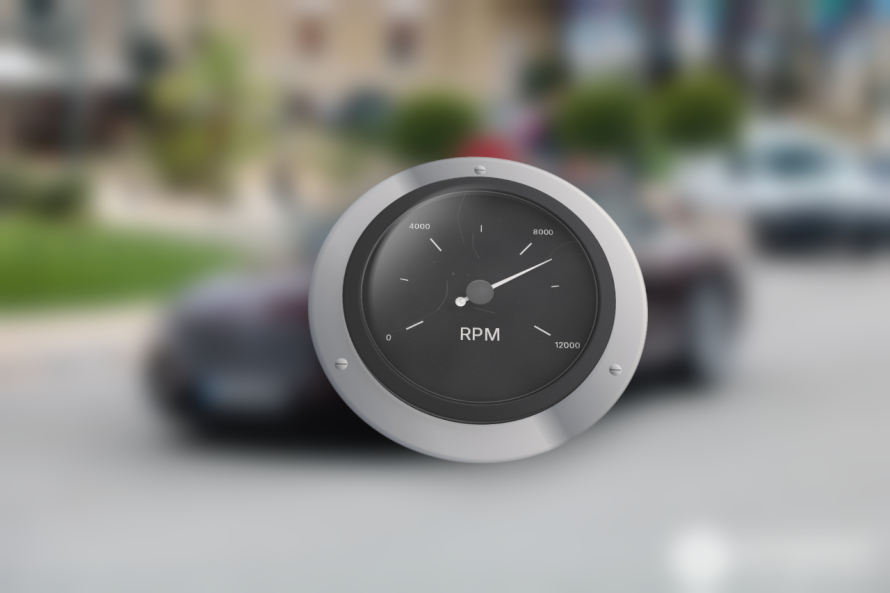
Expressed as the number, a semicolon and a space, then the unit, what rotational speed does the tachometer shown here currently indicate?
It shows 9000; rpm
